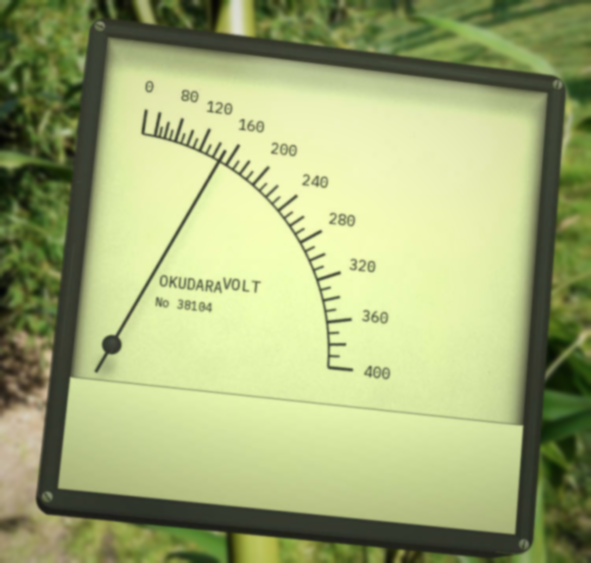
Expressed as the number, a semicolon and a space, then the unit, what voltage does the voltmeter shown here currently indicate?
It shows 150; V
